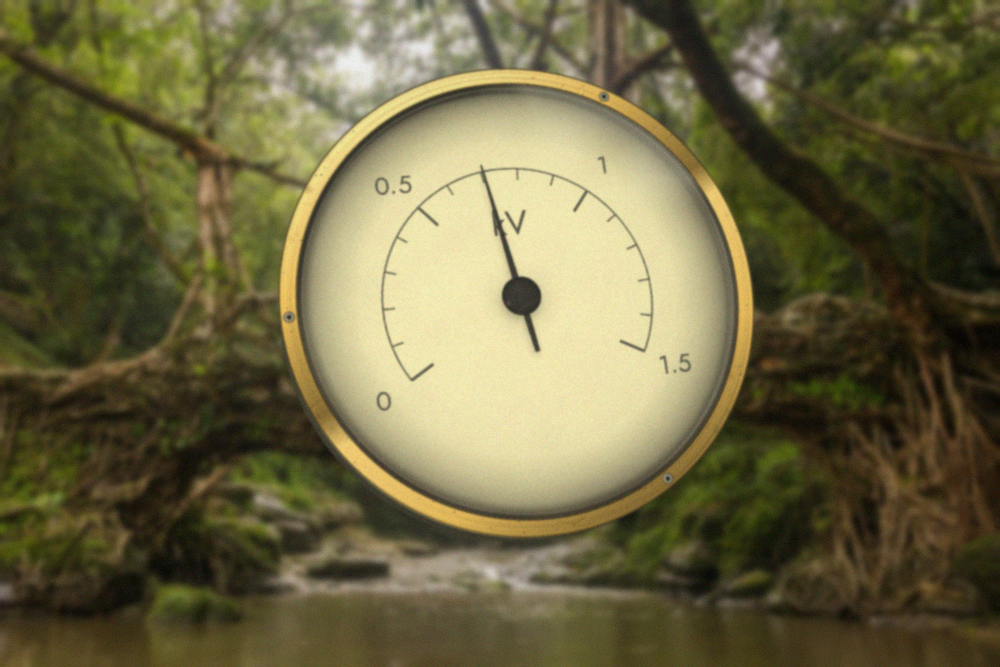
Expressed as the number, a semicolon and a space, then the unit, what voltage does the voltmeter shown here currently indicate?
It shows 0.7; kV
